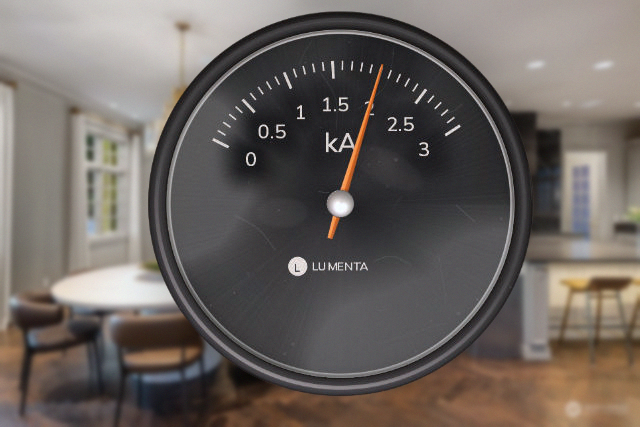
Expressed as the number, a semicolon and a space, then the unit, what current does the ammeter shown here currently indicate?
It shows 2; kA
